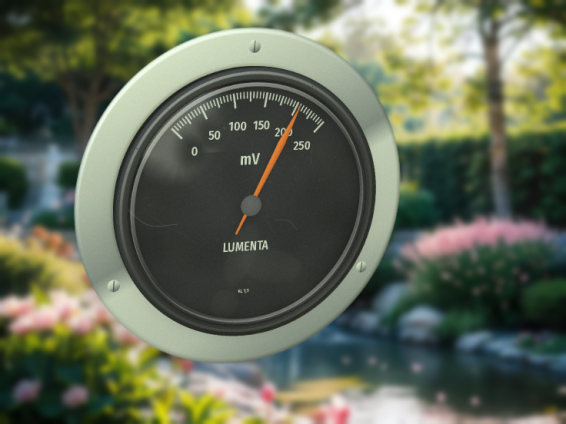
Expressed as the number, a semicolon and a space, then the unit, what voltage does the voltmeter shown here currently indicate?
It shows 200; mV
